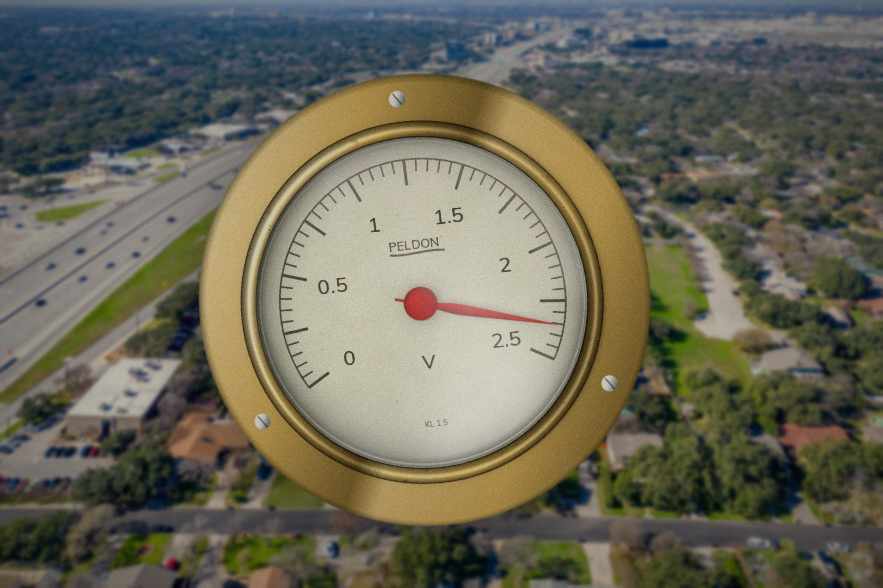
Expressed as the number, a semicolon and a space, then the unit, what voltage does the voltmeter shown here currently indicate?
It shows 2.35; V
